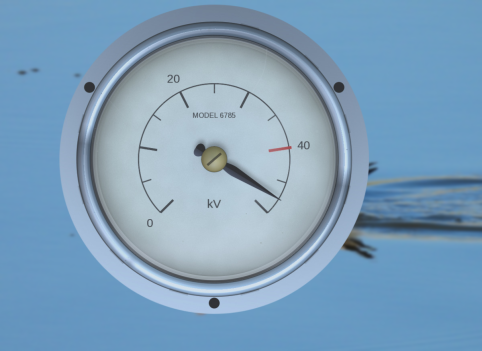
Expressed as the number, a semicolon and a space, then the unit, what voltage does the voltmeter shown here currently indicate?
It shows 47.5; kV
